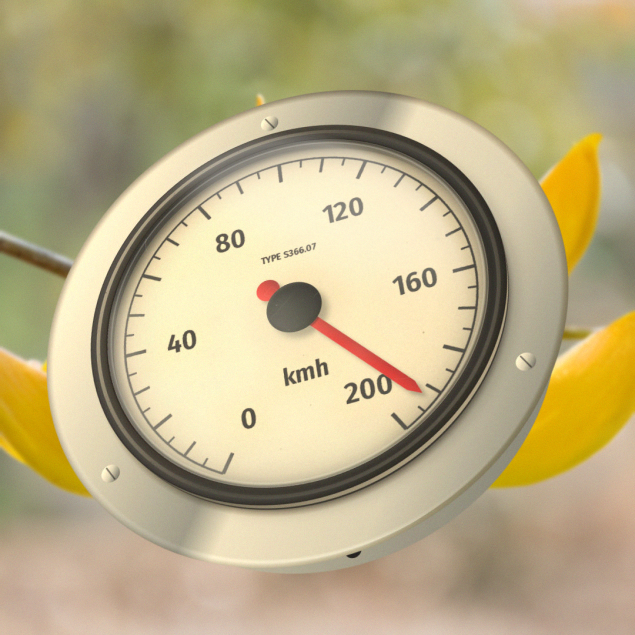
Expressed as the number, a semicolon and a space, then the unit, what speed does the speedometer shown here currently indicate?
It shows 192.5; km/h
